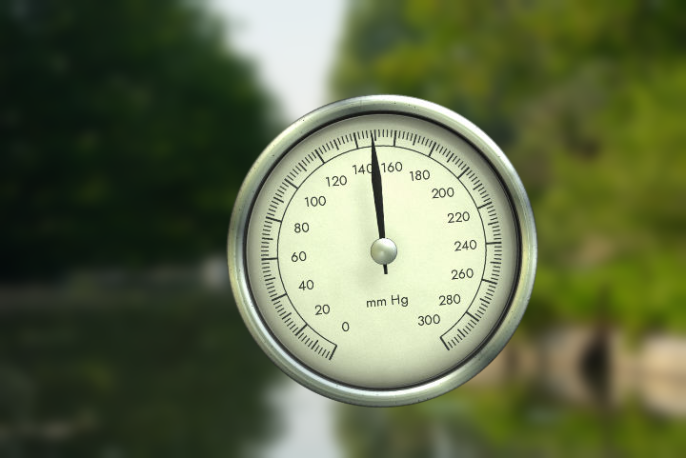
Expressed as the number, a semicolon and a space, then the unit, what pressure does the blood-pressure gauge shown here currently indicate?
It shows 148; mmHg
